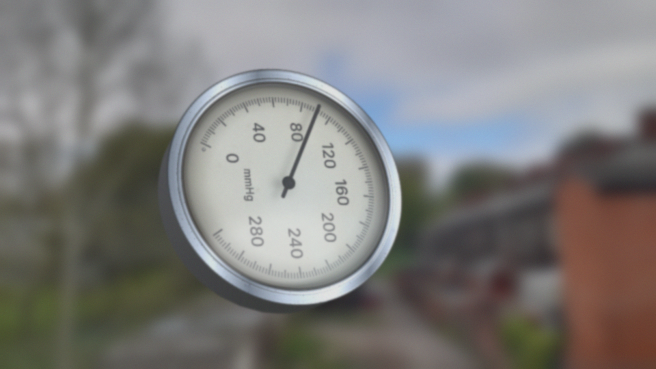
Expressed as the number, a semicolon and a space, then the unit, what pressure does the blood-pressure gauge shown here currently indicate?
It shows 90; mmHg
